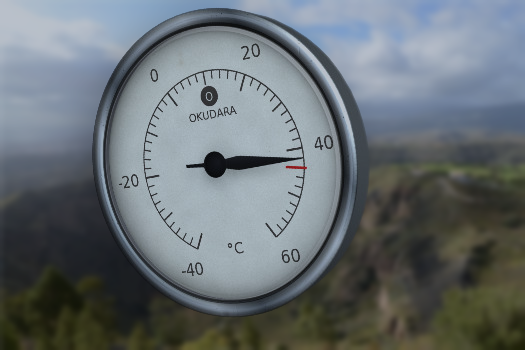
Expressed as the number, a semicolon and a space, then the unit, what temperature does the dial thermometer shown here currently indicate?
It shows 42; °C
